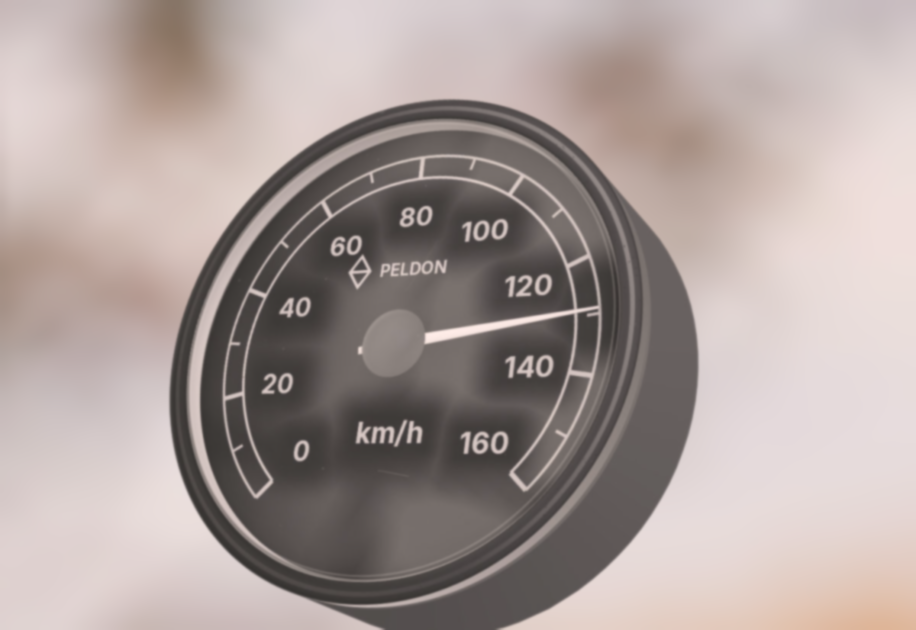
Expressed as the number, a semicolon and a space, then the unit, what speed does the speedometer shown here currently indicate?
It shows 130; km/h
